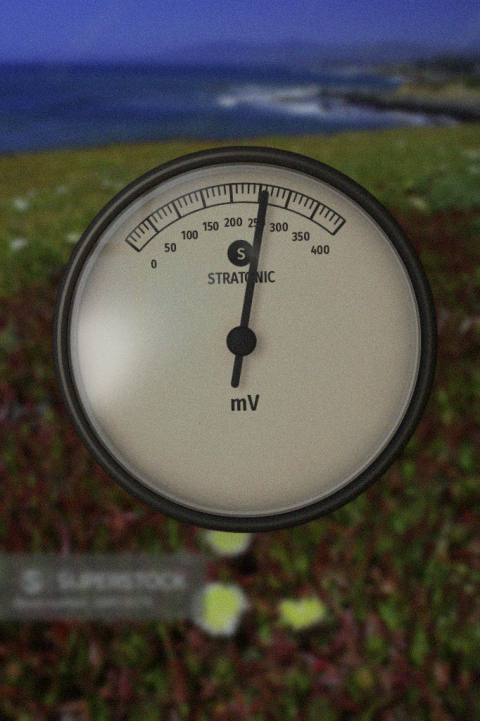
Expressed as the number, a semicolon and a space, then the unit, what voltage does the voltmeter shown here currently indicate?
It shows 260; mV
